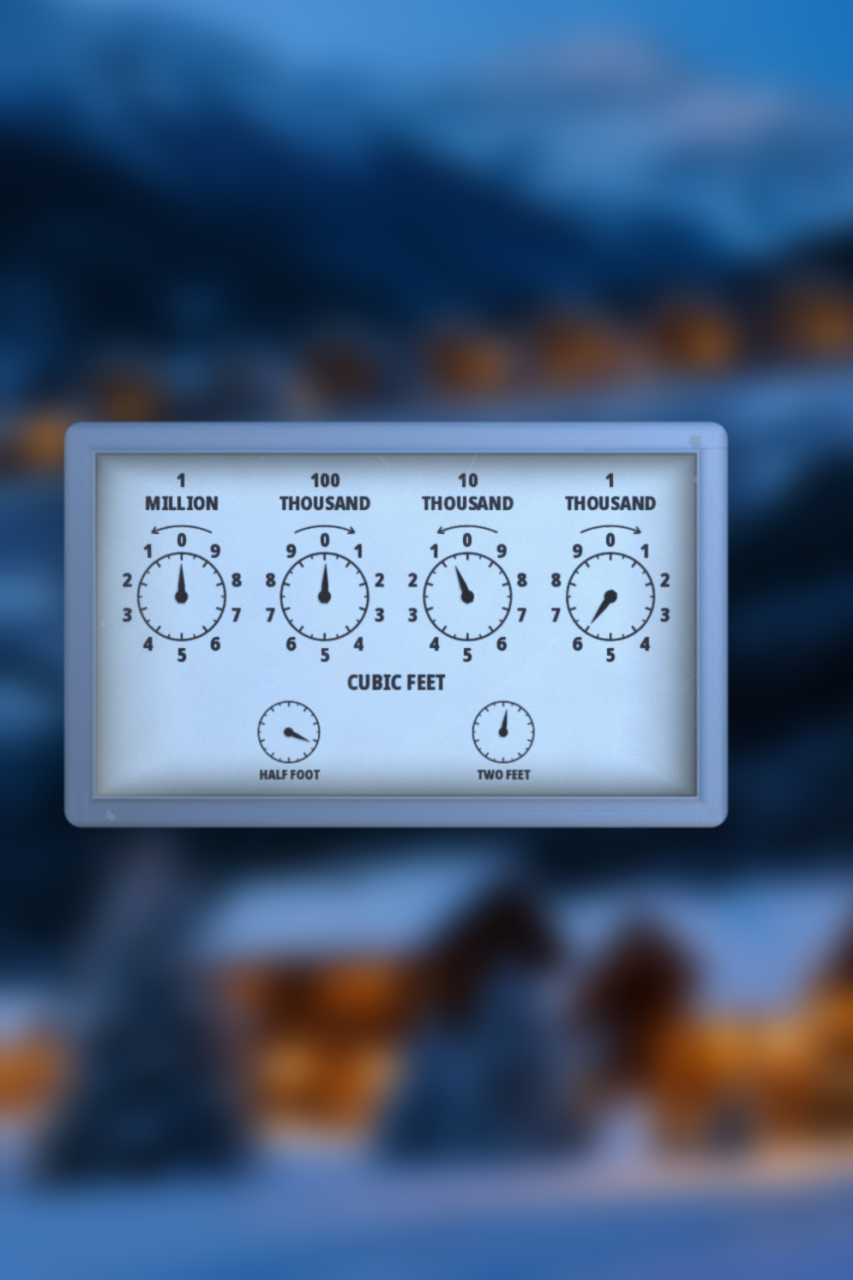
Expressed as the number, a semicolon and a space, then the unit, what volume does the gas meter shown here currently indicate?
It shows 600; ft³
